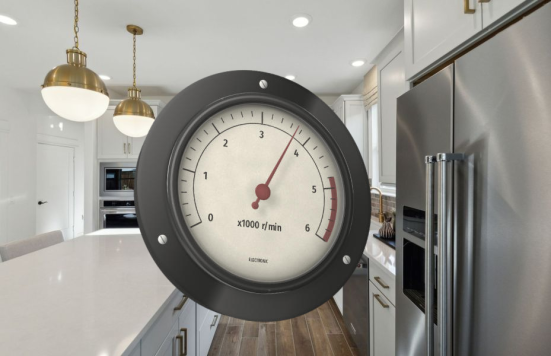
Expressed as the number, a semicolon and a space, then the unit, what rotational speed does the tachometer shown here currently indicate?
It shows 3700; rpm
